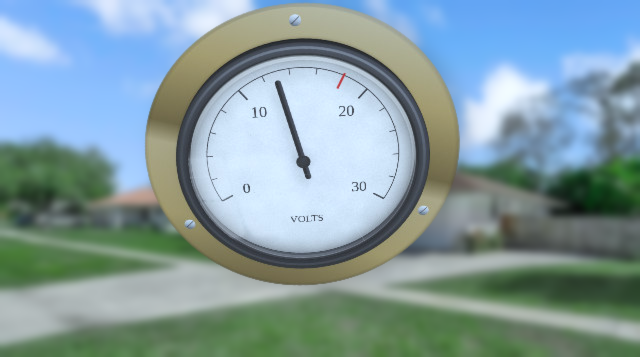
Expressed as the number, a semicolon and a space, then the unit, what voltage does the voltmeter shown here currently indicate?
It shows 13; V
